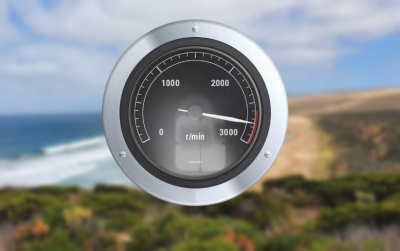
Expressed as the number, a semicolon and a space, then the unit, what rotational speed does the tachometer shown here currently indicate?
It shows 2750; rpm
